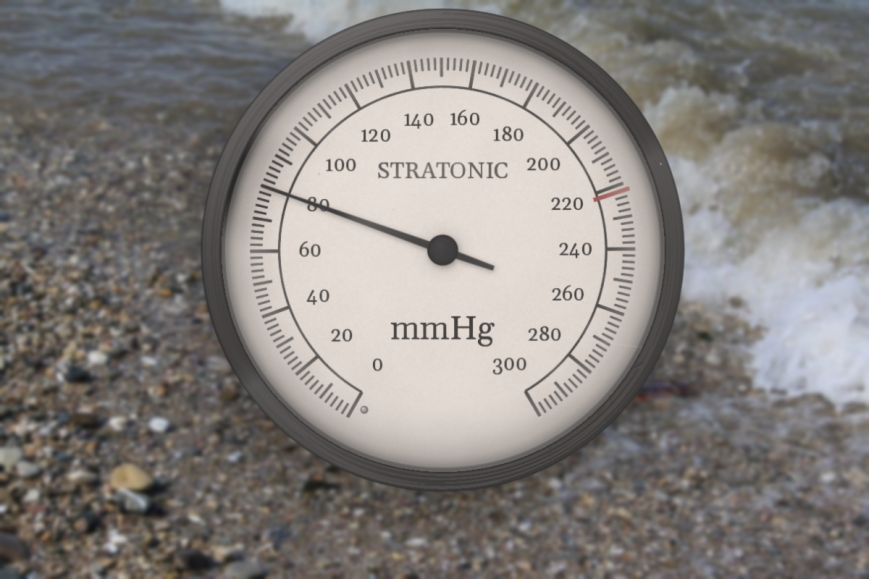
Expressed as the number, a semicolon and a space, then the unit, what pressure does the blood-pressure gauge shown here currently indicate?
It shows 80; mmHg
